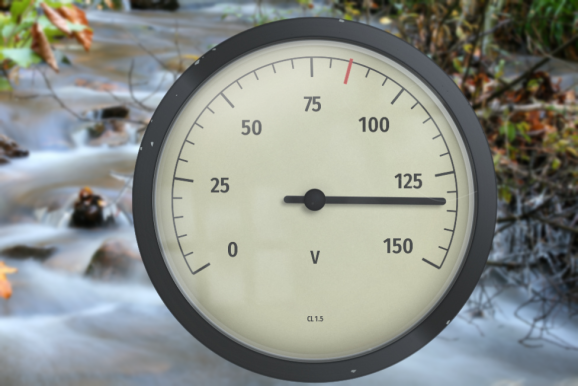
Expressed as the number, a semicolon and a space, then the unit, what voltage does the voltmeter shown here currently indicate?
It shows 132.5; V
